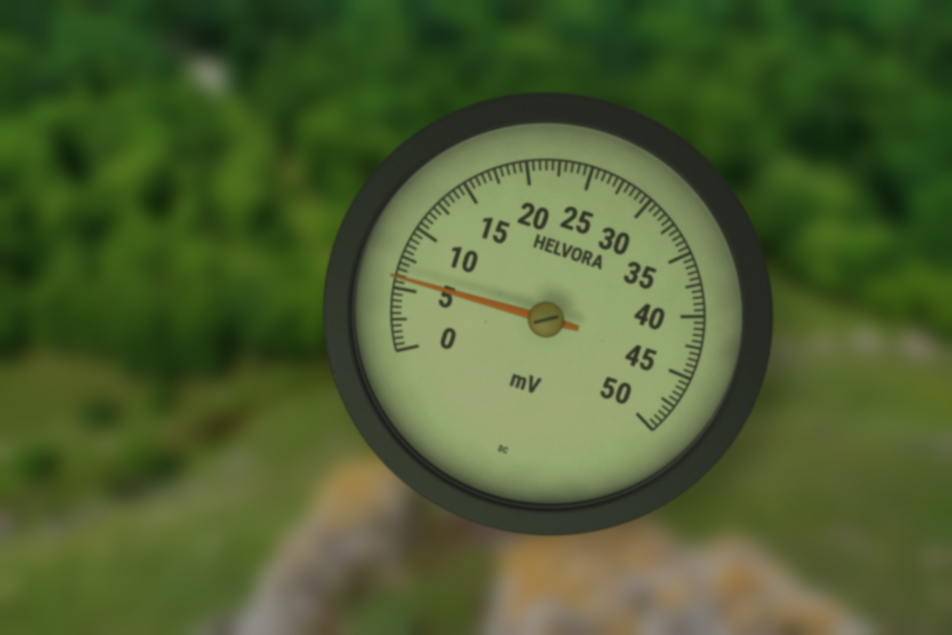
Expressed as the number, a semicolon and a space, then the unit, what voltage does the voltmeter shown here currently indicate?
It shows 6; mV
